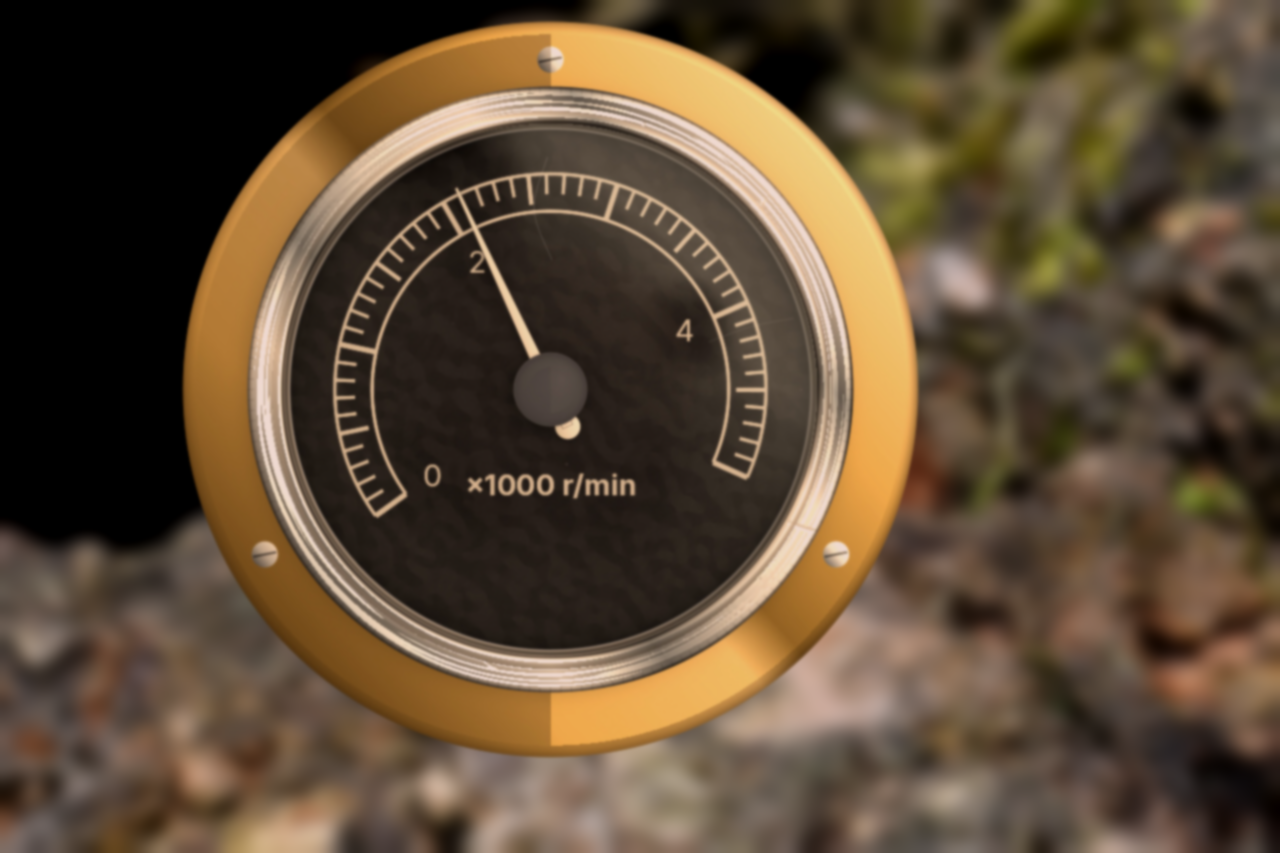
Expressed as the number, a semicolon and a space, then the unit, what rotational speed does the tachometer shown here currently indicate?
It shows 2100; rpm
